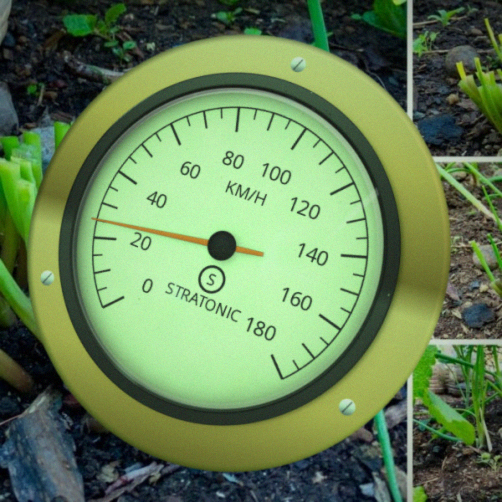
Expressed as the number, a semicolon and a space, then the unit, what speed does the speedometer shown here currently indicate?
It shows 25; km/h
